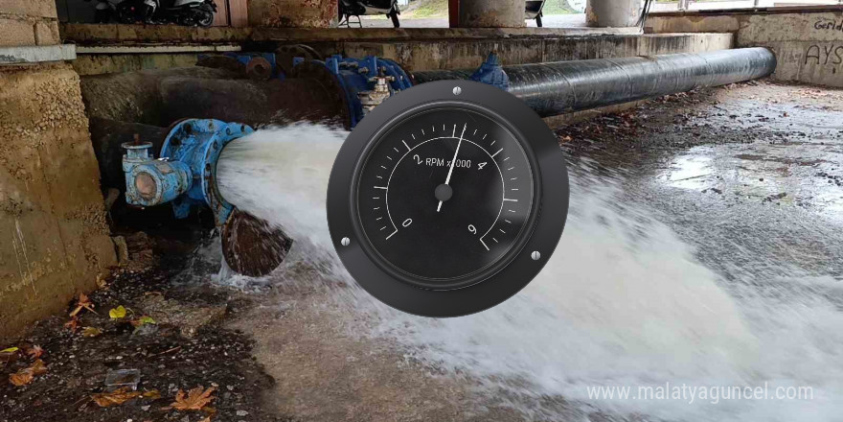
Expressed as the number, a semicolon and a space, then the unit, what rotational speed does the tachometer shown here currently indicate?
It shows 3200; rpm
